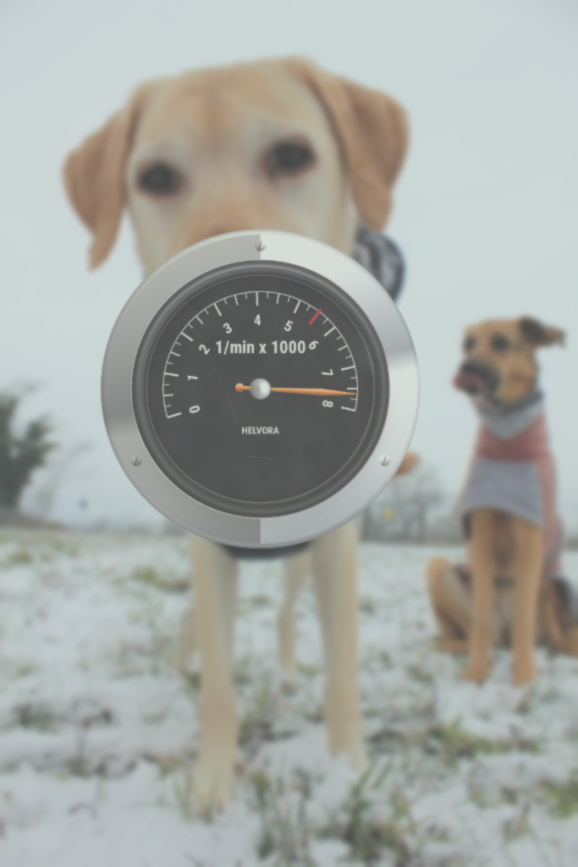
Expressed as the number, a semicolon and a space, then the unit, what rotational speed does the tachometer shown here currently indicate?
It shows 7625; rpm
